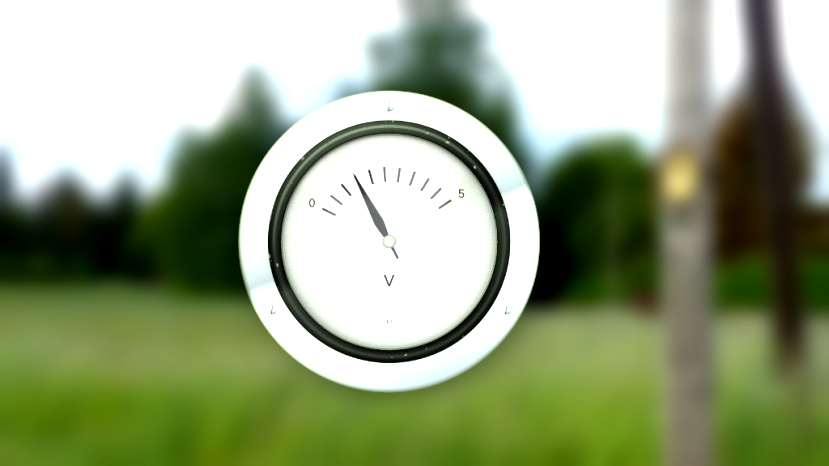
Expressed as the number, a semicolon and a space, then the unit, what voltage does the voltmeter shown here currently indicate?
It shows 1.5; V
